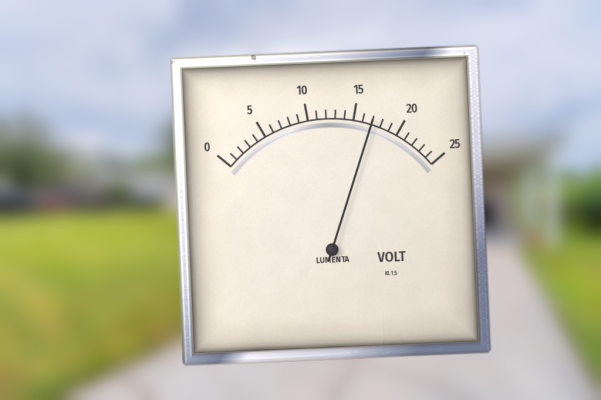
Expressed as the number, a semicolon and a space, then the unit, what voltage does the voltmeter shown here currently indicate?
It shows 17; V
